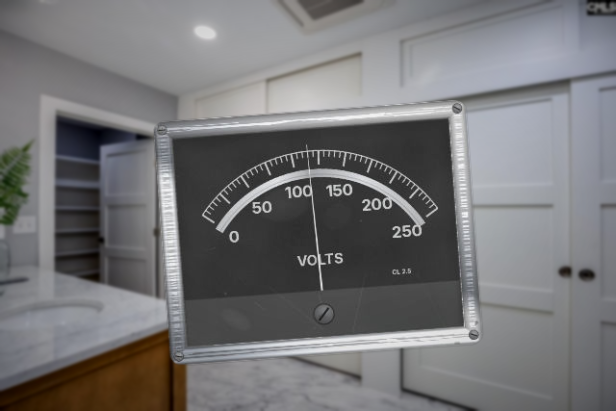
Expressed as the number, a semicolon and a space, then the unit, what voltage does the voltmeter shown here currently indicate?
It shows 115; V
